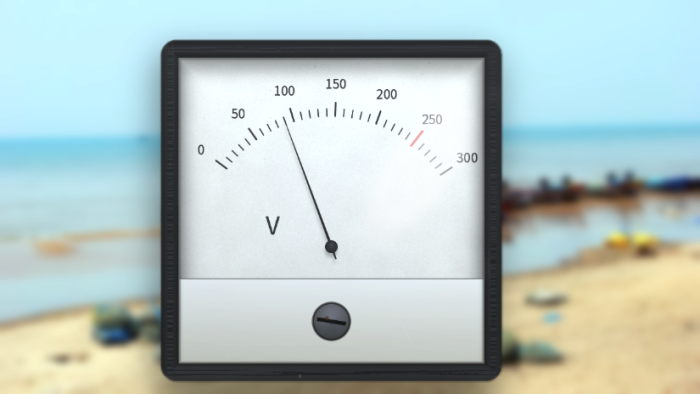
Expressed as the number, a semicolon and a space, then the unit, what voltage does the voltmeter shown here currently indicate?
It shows 90; V
